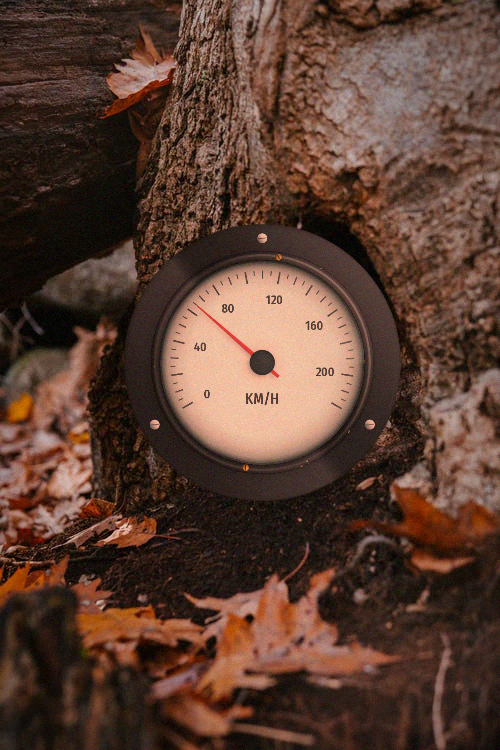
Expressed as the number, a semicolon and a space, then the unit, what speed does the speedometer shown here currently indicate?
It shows 65; km/h
